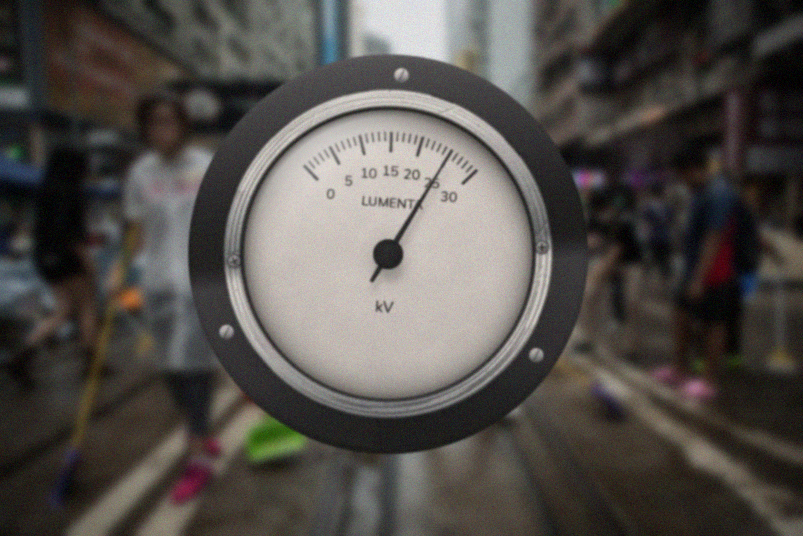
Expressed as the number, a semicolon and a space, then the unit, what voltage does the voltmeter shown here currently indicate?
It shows 25; kV
